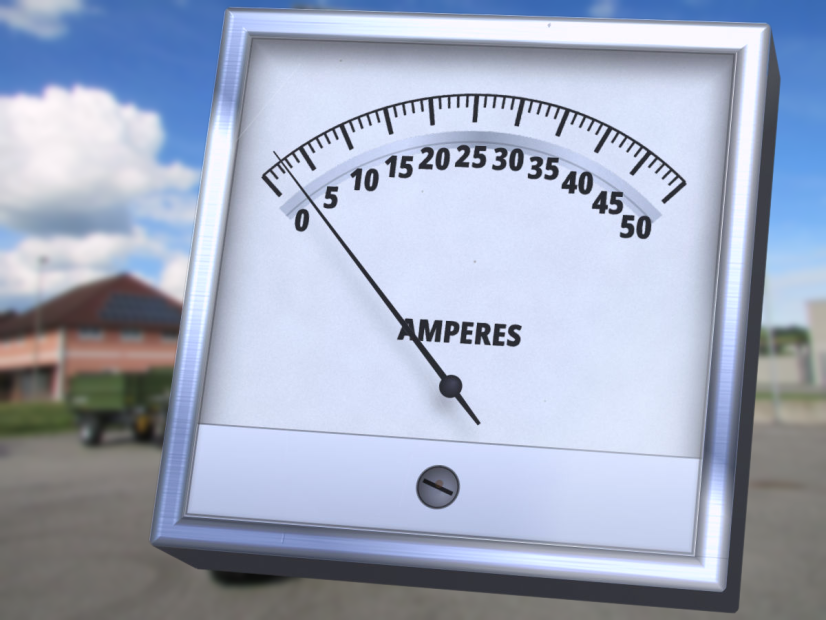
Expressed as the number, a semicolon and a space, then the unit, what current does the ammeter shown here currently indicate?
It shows 2.5; A
